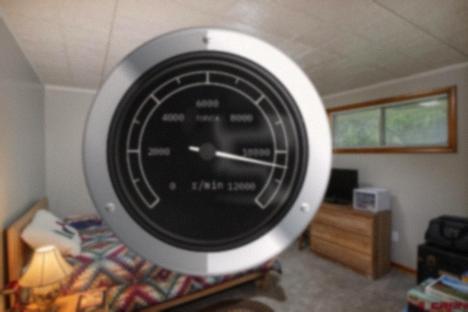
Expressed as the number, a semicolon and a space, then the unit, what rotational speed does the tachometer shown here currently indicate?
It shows 10500; rpm
